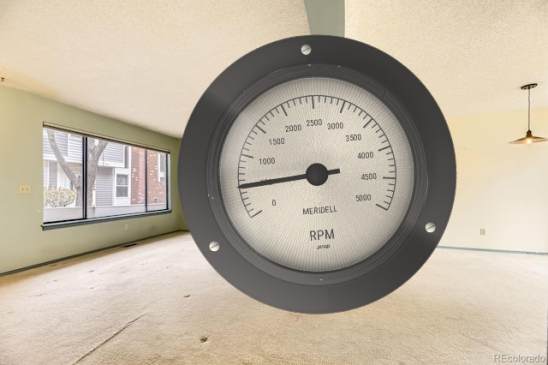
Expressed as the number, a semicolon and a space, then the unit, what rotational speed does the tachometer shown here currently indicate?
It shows 500; rpm
